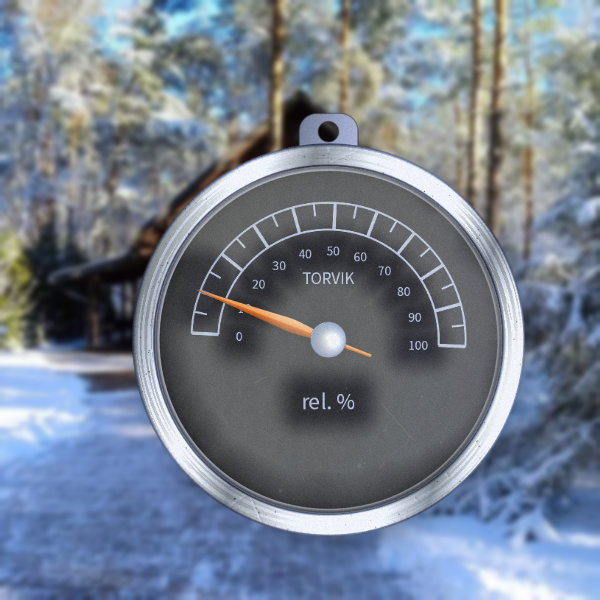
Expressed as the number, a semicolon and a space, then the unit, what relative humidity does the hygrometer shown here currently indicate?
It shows 10; %
